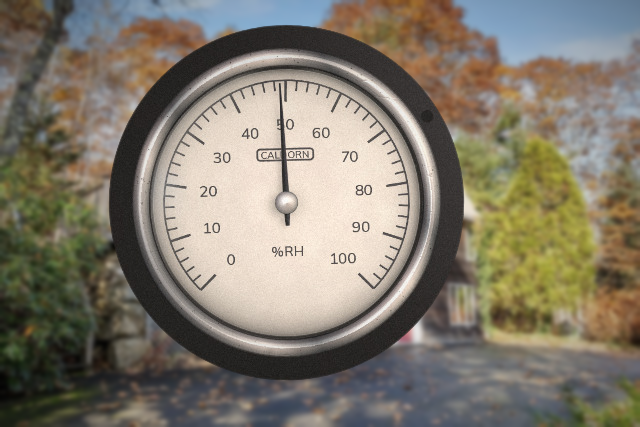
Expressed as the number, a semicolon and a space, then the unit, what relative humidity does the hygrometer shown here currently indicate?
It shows 49; %
